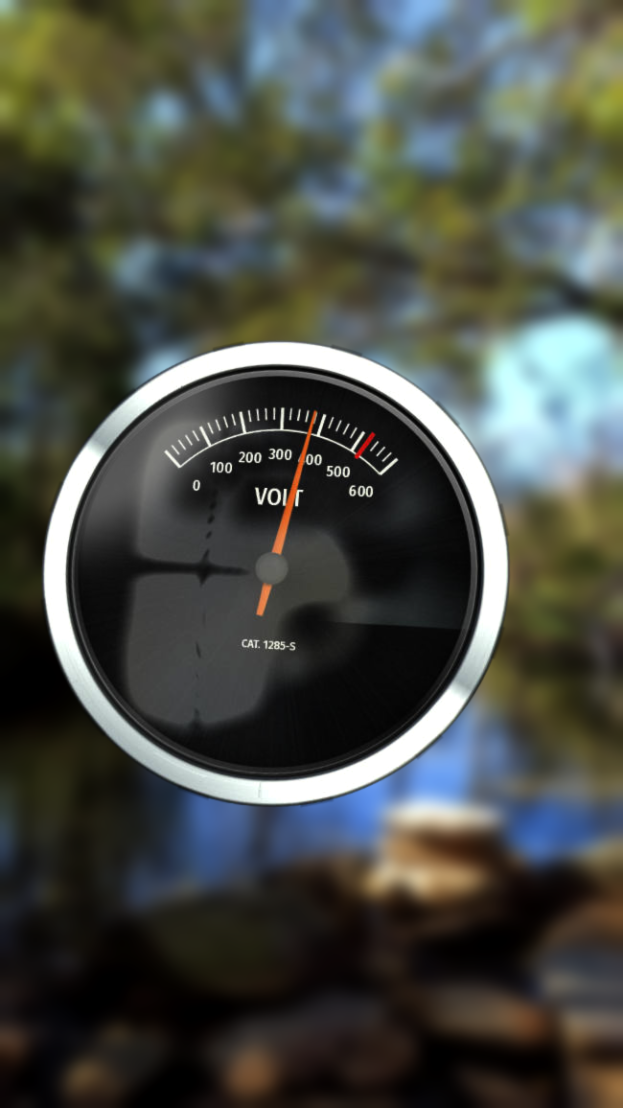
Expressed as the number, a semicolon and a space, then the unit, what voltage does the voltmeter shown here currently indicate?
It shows 380; V
